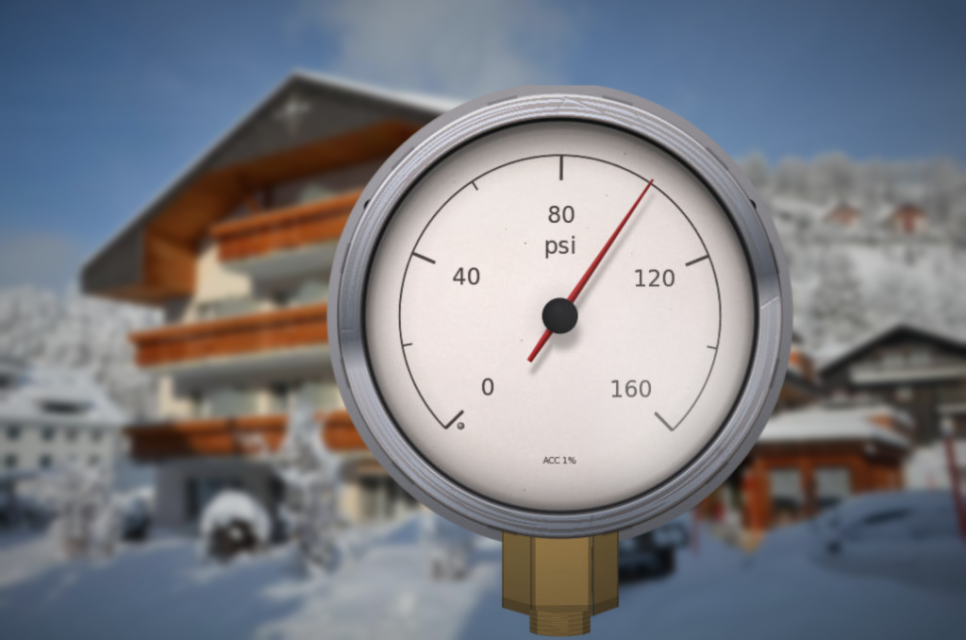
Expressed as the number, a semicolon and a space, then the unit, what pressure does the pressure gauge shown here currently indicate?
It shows 100; psi
